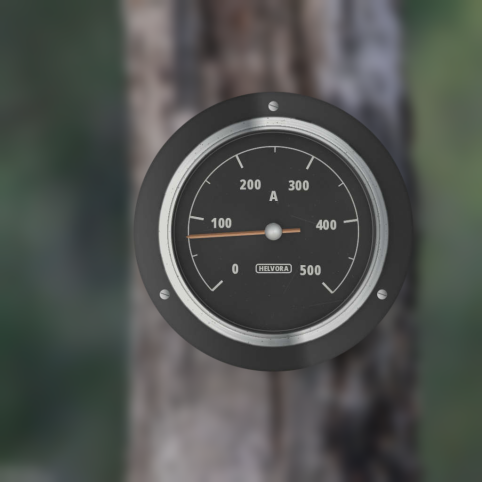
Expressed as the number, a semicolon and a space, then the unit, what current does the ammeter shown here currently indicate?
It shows 75; A
